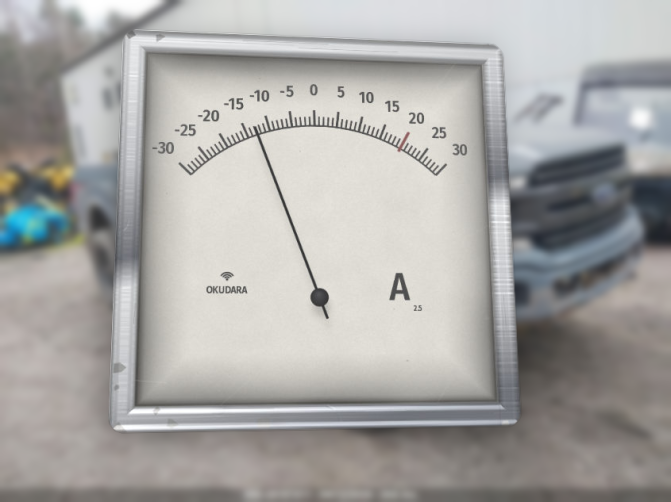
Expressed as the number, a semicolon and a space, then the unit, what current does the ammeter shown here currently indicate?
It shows -13; A
